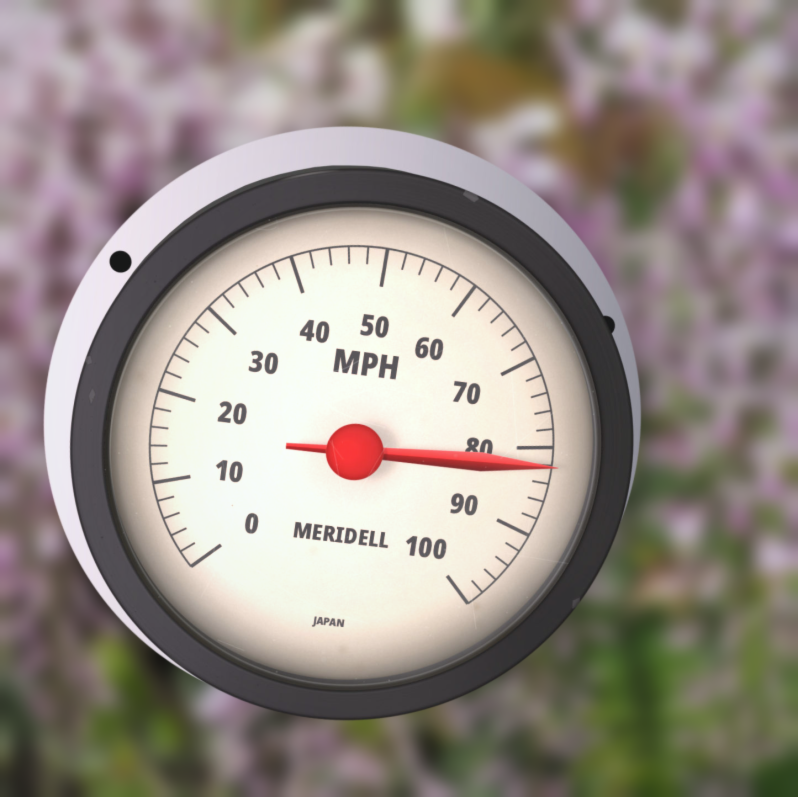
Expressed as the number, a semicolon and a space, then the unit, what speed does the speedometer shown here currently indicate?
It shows 82; mph
